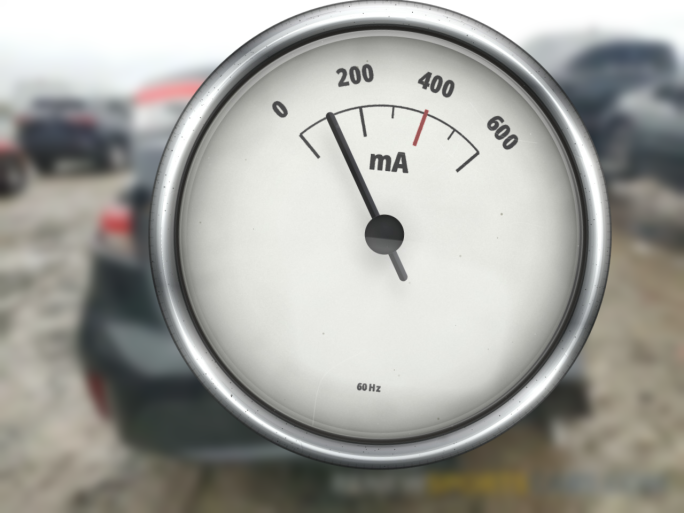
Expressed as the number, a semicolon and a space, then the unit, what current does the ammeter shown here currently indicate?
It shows 100; mA
